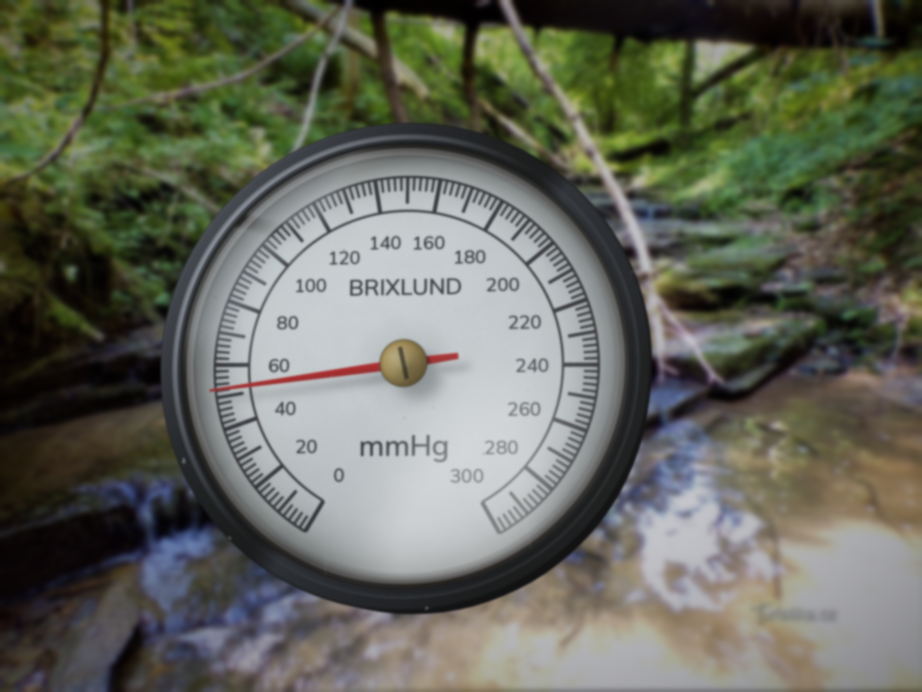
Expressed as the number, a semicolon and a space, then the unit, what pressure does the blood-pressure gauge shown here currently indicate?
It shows 52; mmHg
